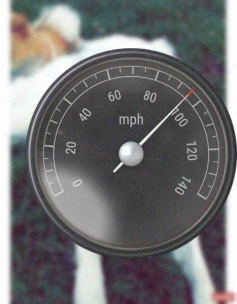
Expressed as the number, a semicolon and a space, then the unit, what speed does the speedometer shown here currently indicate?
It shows 95; mph
